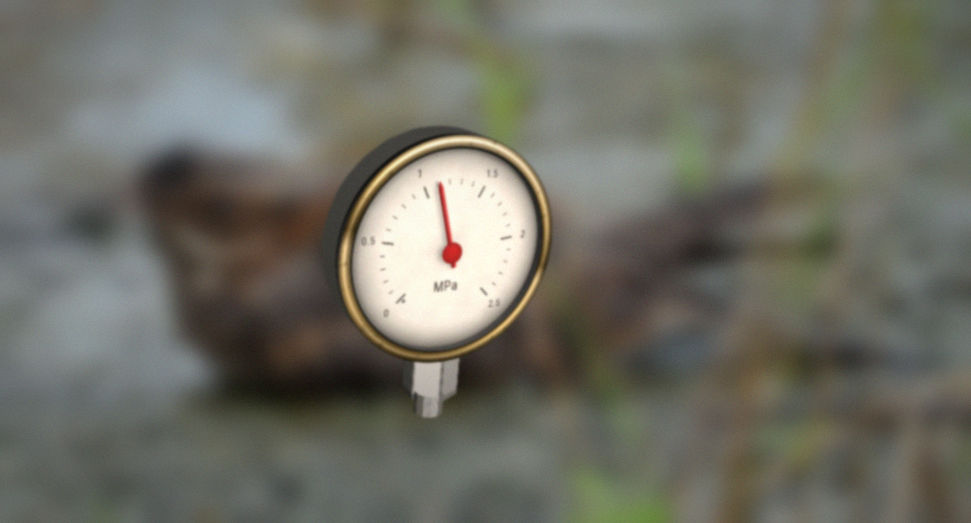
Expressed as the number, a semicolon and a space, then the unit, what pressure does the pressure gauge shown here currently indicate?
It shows 1.1; MPa
